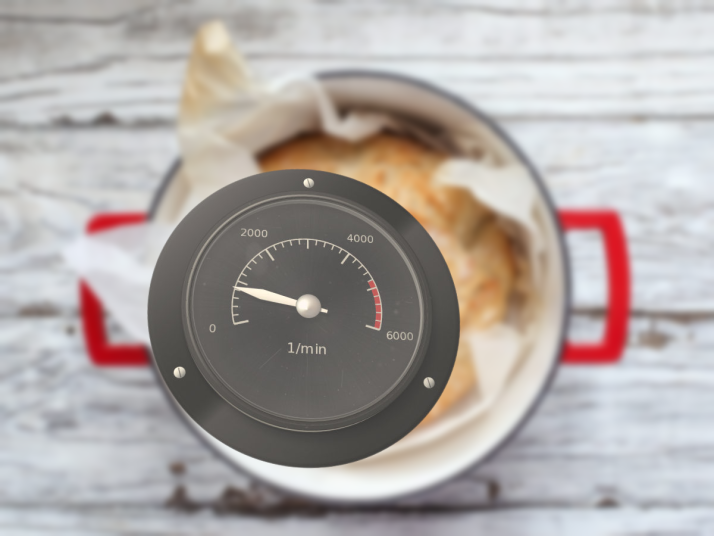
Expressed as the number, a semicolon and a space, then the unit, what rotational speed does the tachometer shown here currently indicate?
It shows 800; rpm
